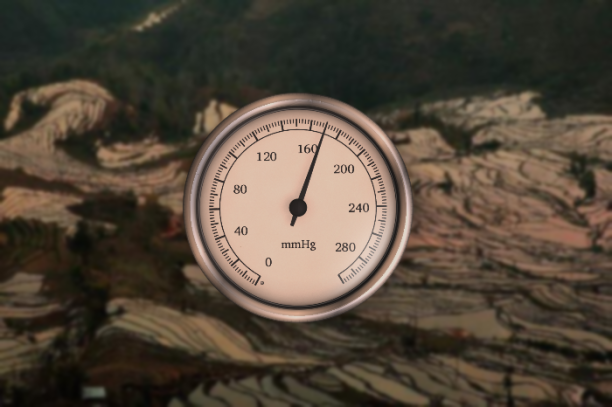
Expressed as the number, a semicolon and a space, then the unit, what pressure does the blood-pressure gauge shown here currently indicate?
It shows 170; mmHg
